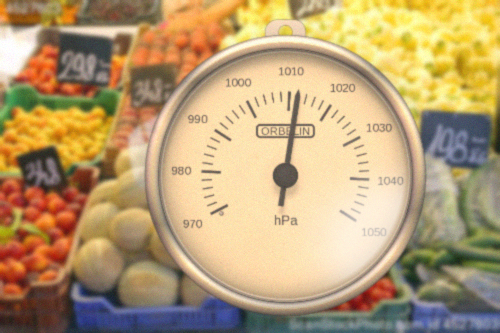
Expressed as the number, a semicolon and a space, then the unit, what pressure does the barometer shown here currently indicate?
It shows 1012; hPa
